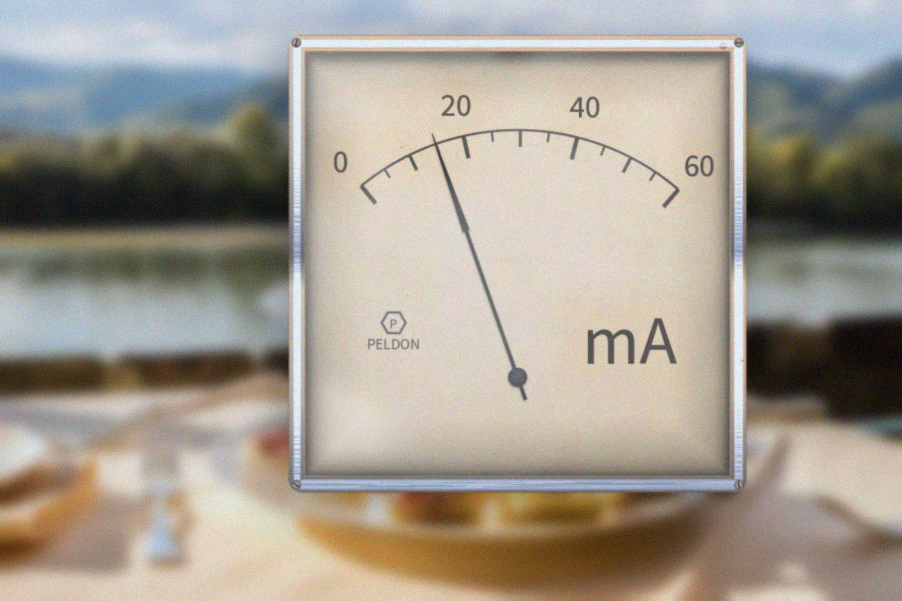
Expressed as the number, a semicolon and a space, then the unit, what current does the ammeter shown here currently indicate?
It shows 15; mA
